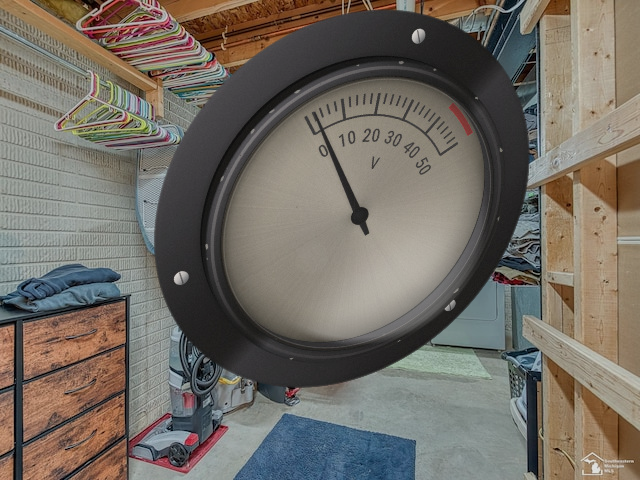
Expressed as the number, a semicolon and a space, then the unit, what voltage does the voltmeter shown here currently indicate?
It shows 2; V
